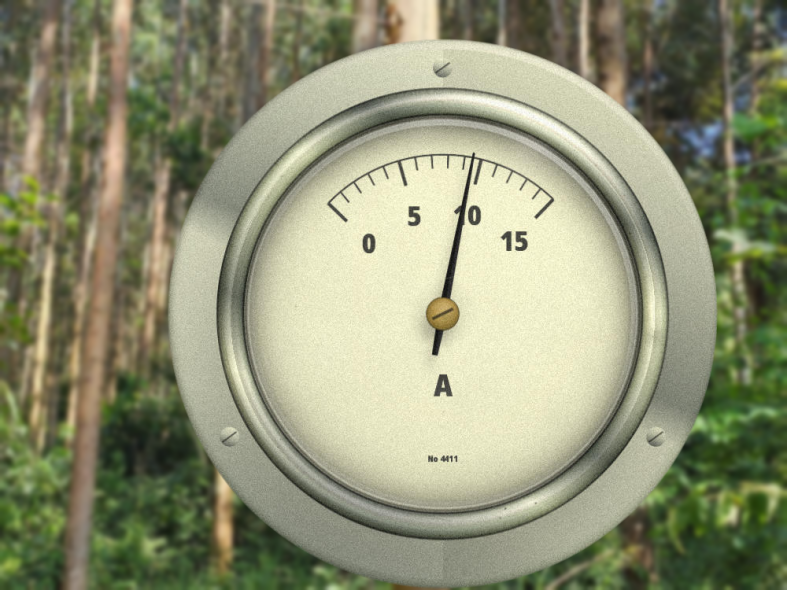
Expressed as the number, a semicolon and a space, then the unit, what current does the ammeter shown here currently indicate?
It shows 9.5; A
